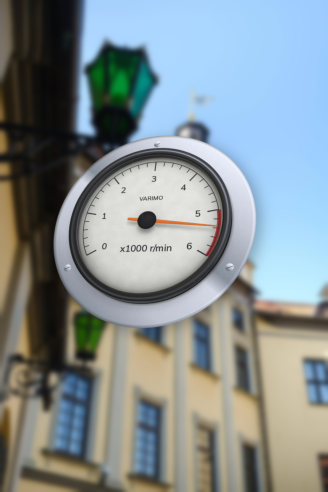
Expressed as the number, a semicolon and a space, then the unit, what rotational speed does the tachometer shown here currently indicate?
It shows 5400; rpm
